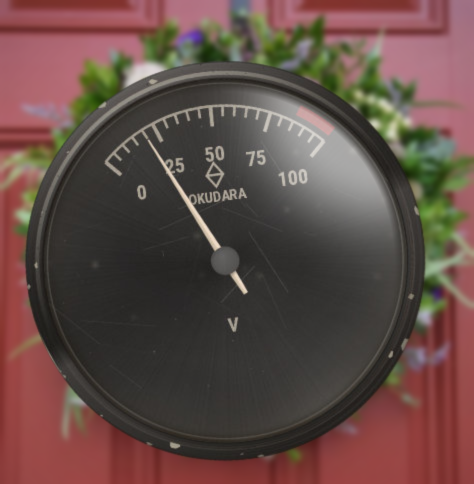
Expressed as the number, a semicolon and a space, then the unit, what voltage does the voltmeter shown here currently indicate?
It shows 20; V
